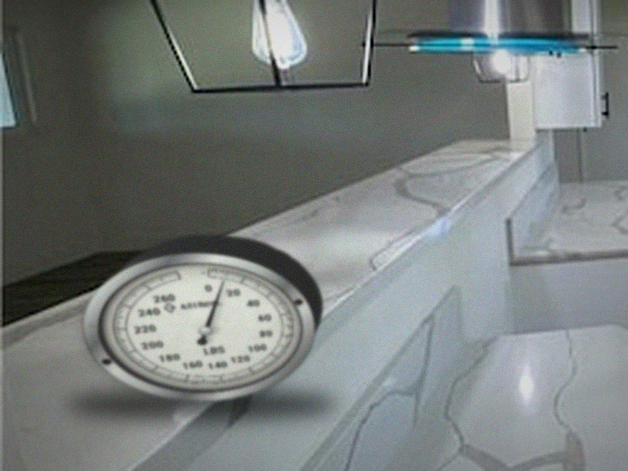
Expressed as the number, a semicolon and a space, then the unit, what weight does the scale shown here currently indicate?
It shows 10; lb
